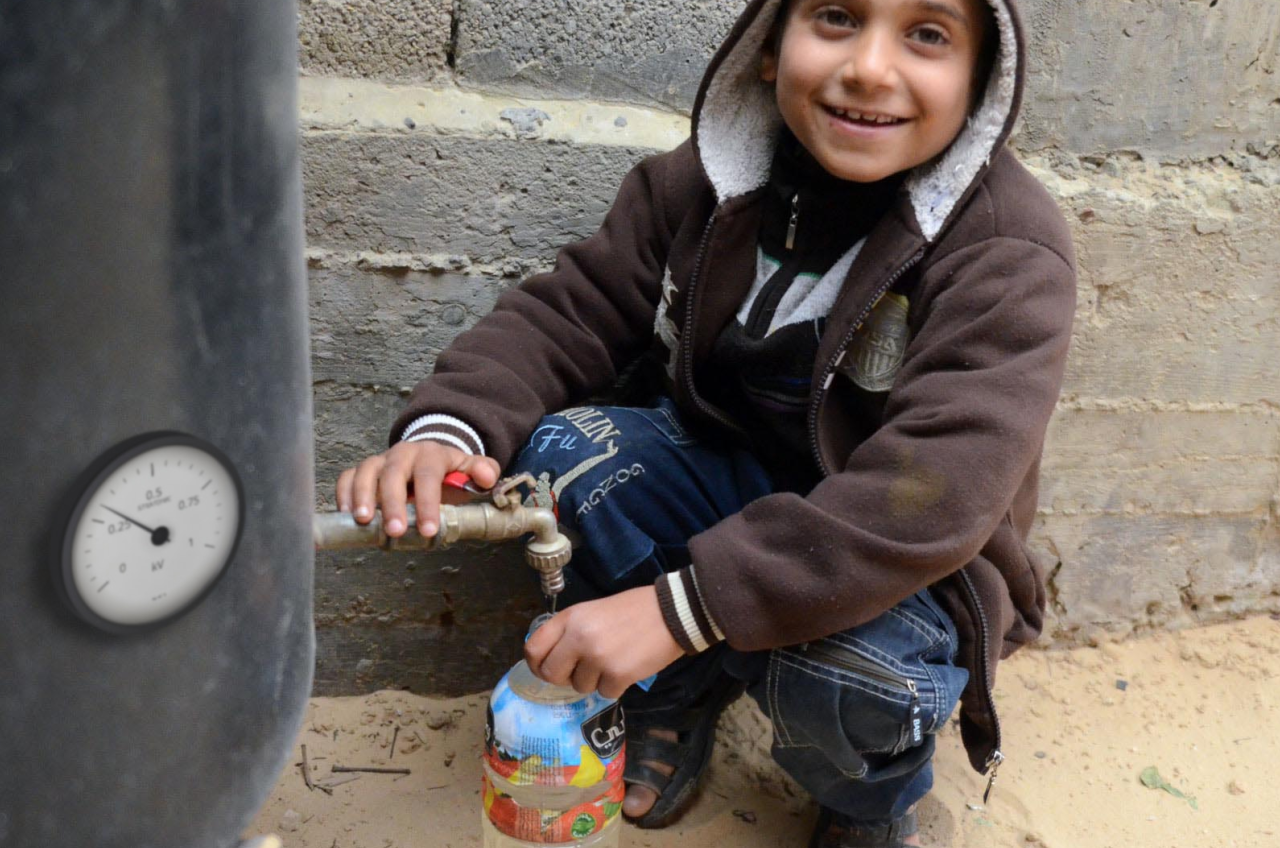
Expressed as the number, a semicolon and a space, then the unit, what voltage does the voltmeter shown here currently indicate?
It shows 0.3; kV
